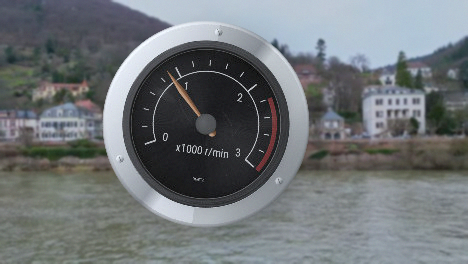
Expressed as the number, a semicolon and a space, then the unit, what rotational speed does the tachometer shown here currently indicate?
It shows 900; rpm
